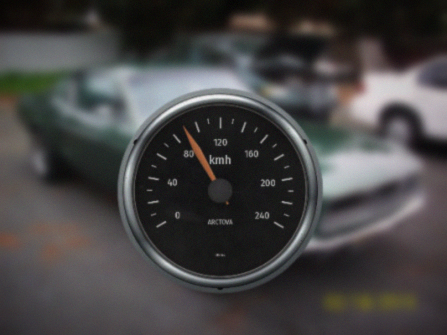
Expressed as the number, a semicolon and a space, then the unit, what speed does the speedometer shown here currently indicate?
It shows 90; km/h
